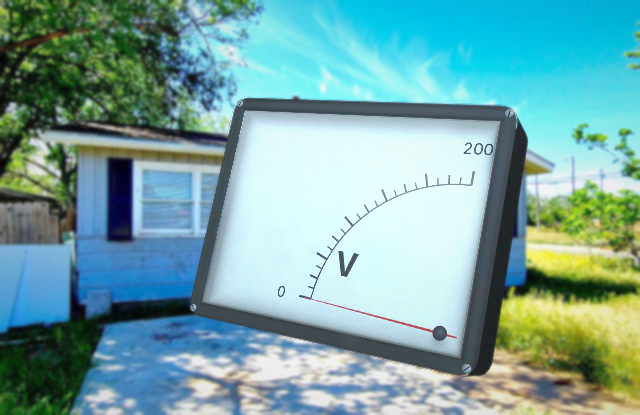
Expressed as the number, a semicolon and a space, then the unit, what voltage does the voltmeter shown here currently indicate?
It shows 0; V
